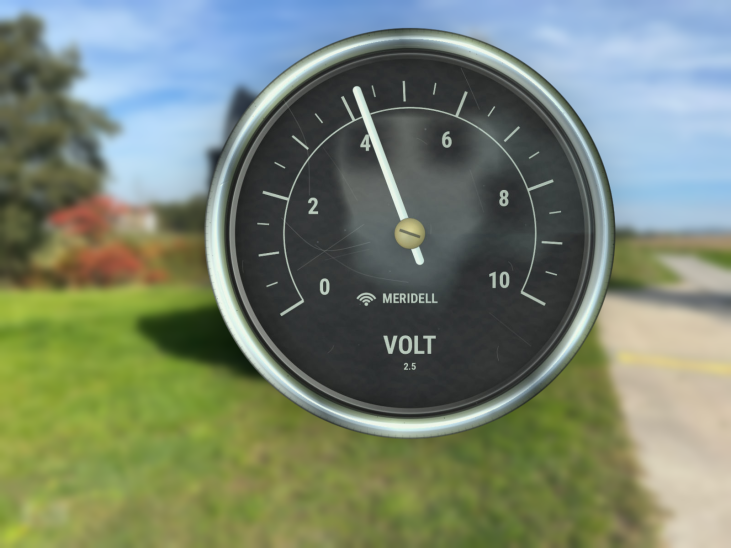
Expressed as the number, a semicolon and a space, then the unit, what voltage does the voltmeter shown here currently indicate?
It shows 4.25; V
